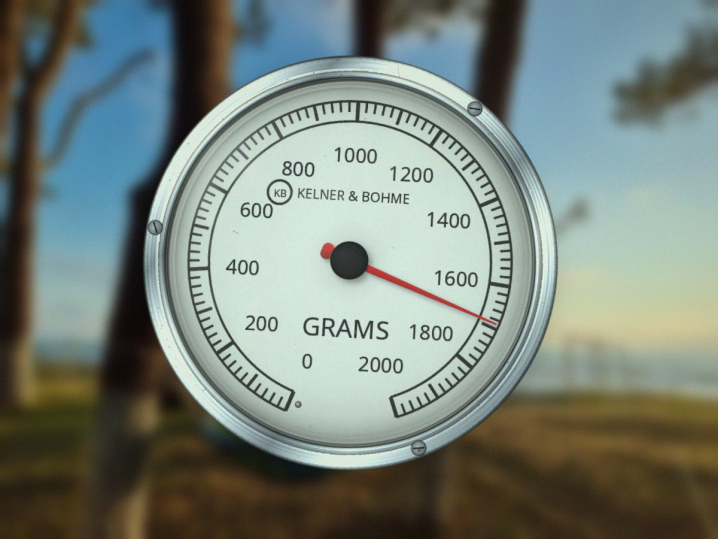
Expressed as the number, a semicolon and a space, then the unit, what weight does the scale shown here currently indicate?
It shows 1690; g
